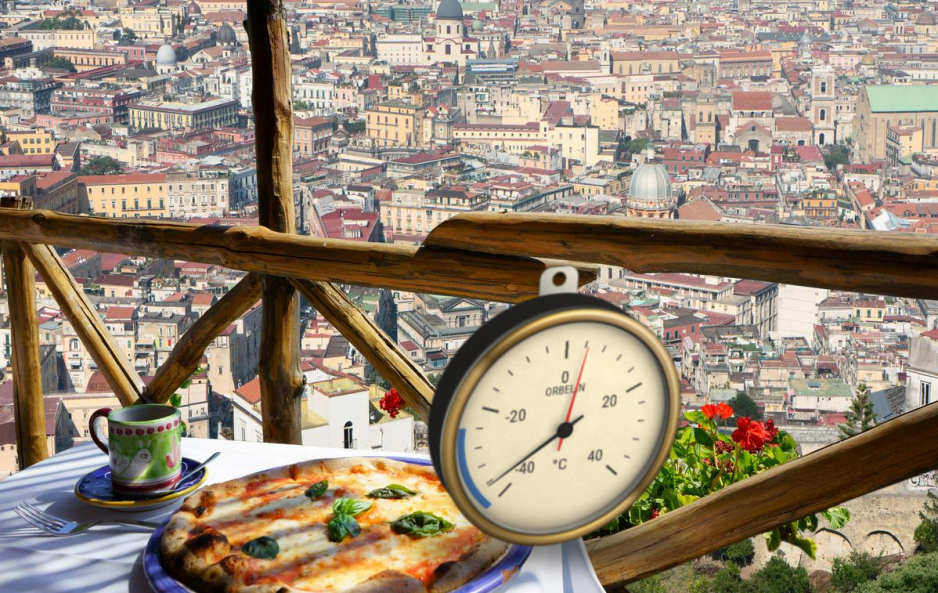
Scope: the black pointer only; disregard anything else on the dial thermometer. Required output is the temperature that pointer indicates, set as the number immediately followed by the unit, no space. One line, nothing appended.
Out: -36°C
